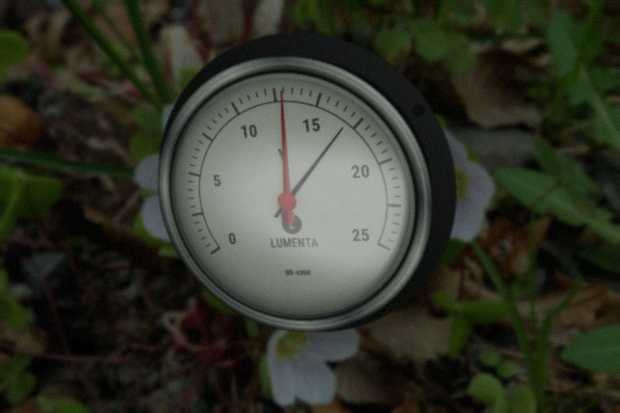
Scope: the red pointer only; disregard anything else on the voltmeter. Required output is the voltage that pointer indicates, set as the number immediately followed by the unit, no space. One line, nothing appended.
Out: 13V
